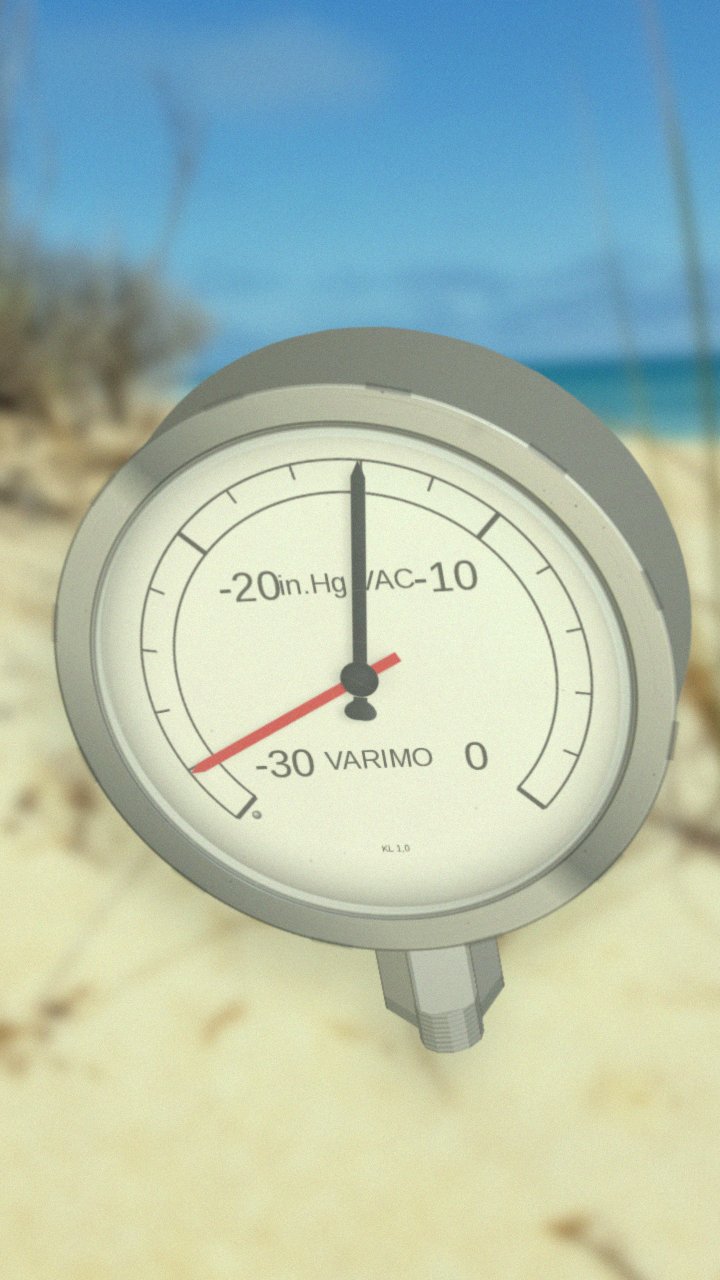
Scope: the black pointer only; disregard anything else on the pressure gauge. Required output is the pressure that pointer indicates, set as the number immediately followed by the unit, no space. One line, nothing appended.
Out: -14inHg
